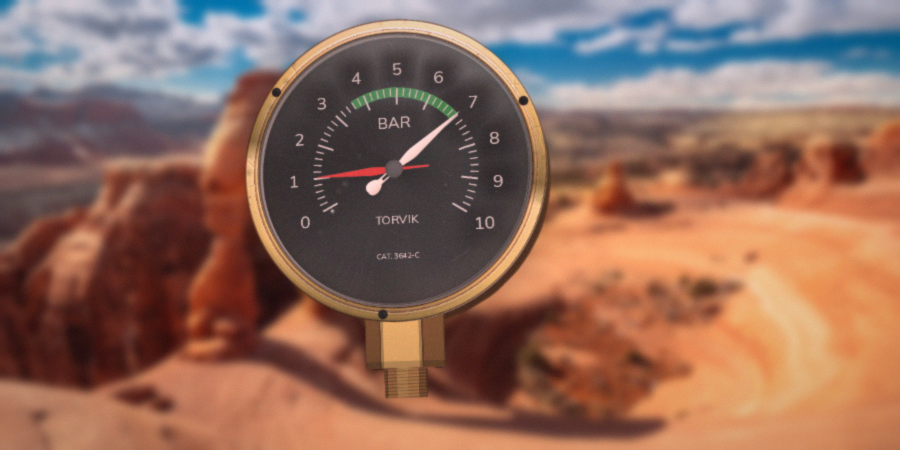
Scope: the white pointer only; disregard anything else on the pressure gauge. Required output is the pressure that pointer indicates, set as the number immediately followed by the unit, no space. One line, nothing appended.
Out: 7bar
